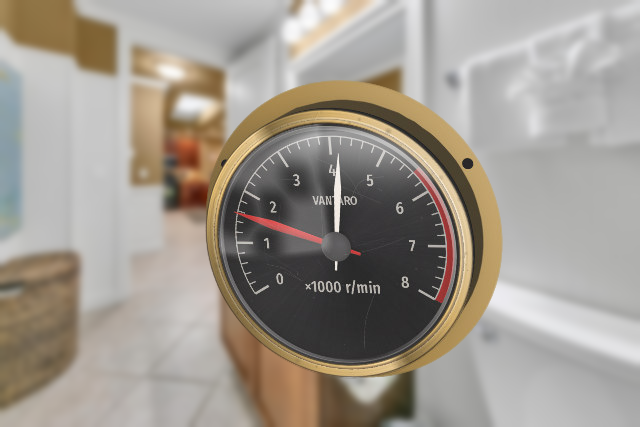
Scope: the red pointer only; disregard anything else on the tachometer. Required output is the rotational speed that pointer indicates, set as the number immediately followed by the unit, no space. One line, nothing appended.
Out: 1600rpm
